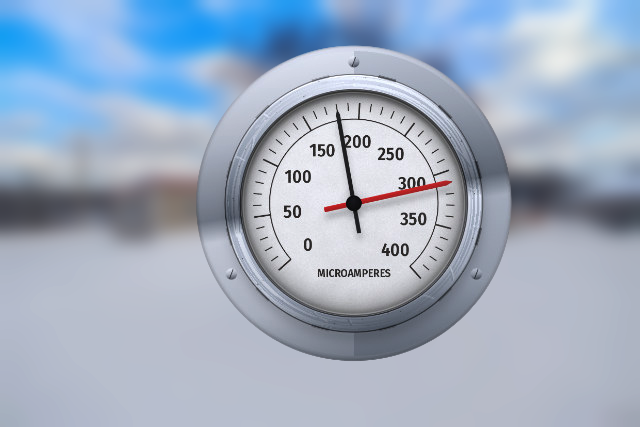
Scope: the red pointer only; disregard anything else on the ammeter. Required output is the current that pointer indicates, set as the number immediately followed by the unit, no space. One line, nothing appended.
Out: 310µA
